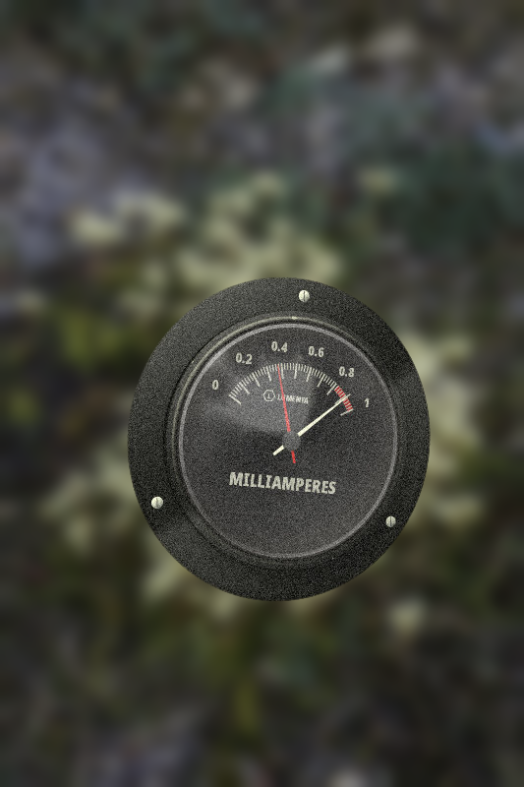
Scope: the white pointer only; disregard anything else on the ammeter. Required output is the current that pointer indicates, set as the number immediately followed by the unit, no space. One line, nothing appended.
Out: 0.9mA
